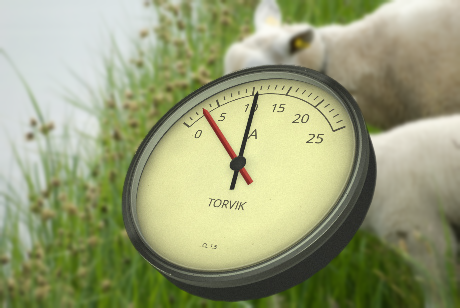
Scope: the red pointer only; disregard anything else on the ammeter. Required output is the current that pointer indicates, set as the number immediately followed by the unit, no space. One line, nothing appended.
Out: 3A
